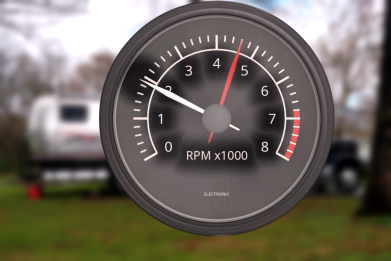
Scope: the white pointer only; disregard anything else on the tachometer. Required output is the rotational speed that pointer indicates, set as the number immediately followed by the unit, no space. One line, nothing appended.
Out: 1900rpm
